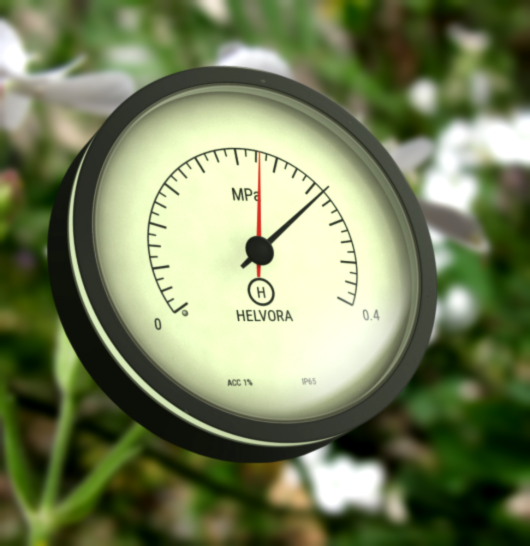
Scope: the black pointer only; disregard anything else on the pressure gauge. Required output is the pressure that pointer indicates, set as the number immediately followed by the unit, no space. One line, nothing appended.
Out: 0.29MPa
